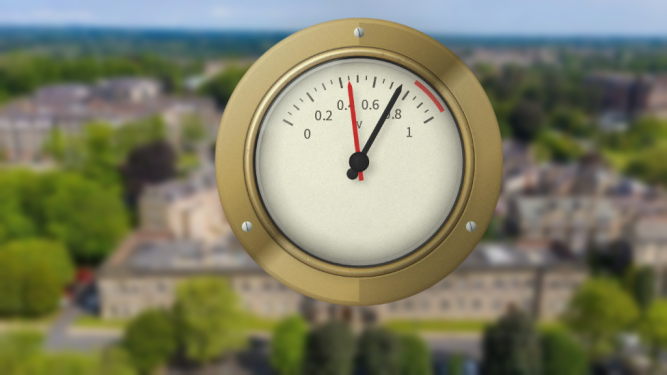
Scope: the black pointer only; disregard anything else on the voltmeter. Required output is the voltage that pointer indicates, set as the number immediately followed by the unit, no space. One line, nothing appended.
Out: 0.75V
